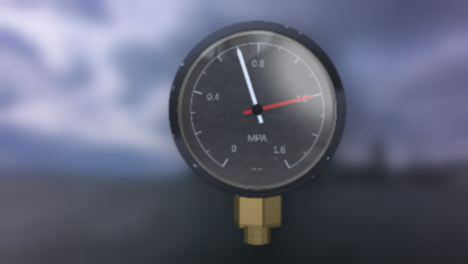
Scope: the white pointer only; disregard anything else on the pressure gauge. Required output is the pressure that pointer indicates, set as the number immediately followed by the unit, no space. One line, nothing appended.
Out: 0.7MPa
